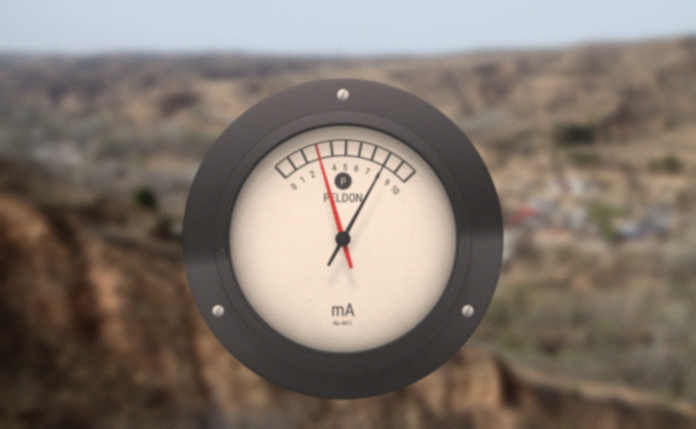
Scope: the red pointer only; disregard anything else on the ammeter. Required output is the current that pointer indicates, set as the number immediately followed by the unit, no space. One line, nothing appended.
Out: 3mA
